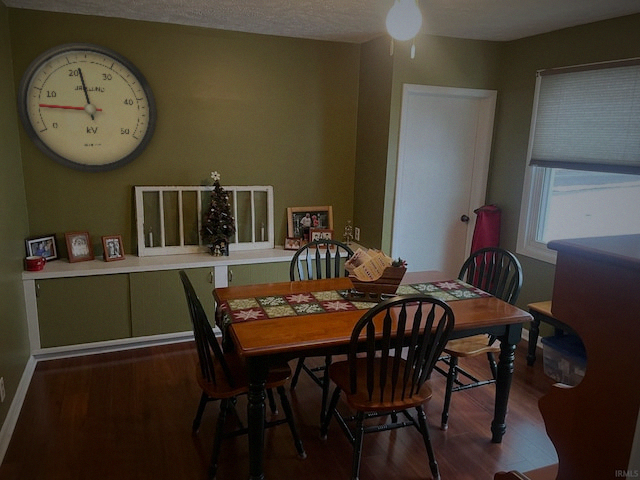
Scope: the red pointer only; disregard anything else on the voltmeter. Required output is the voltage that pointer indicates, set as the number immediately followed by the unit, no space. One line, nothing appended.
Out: 6kV
